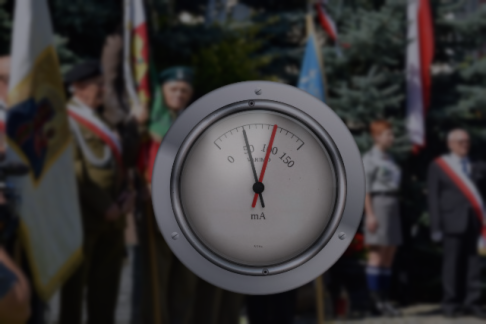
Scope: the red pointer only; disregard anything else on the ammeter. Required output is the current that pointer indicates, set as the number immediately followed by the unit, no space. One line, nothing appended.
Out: 100mA
